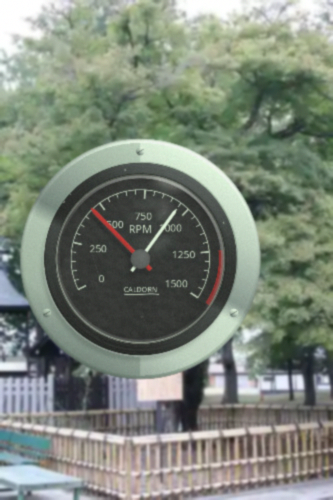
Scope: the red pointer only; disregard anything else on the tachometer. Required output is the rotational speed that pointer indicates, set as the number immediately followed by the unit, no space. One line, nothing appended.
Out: 450rpm
